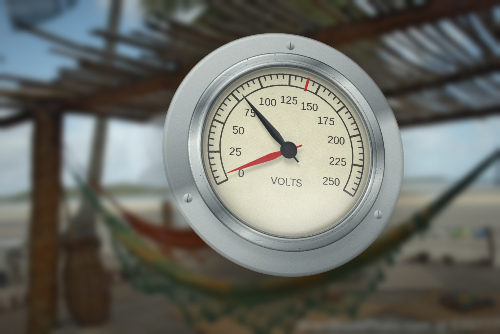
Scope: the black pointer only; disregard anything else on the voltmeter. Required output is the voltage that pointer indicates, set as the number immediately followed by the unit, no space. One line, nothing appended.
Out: 80V
